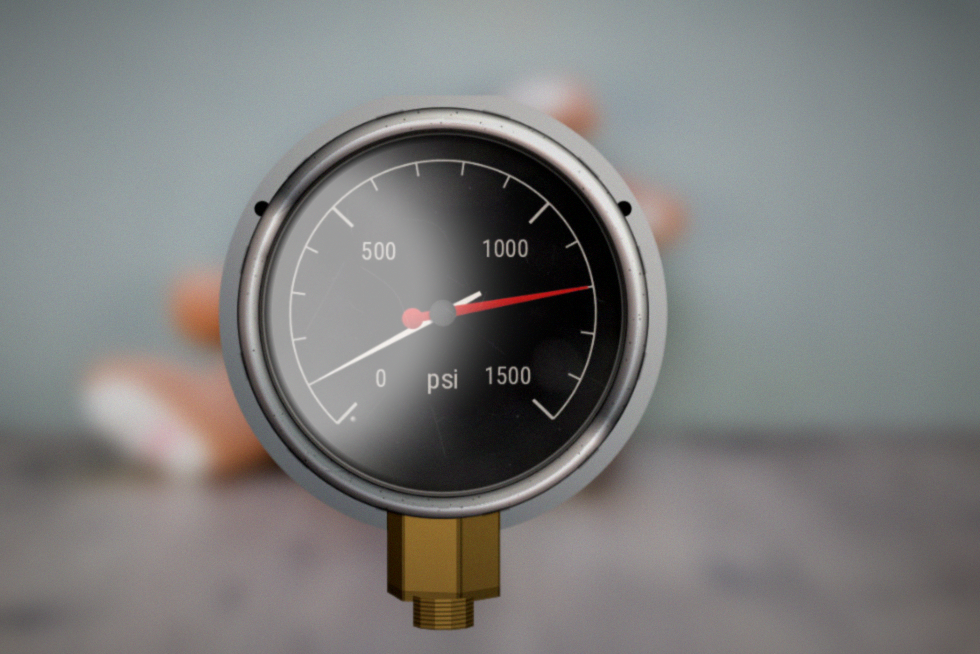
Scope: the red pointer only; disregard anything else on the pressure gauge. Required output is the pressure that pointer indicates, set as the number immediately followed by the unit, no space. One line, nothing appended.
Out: 1200psi
